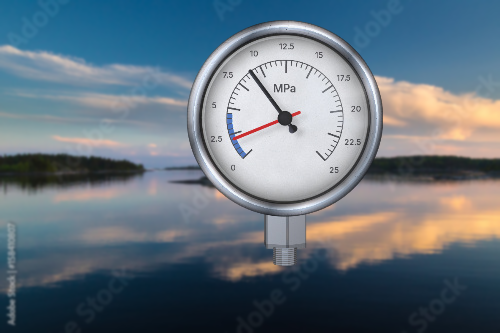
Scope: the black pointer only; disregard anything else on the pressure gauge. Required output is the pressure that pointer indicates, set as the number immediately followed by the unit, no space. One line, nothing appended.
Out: 9MPa
